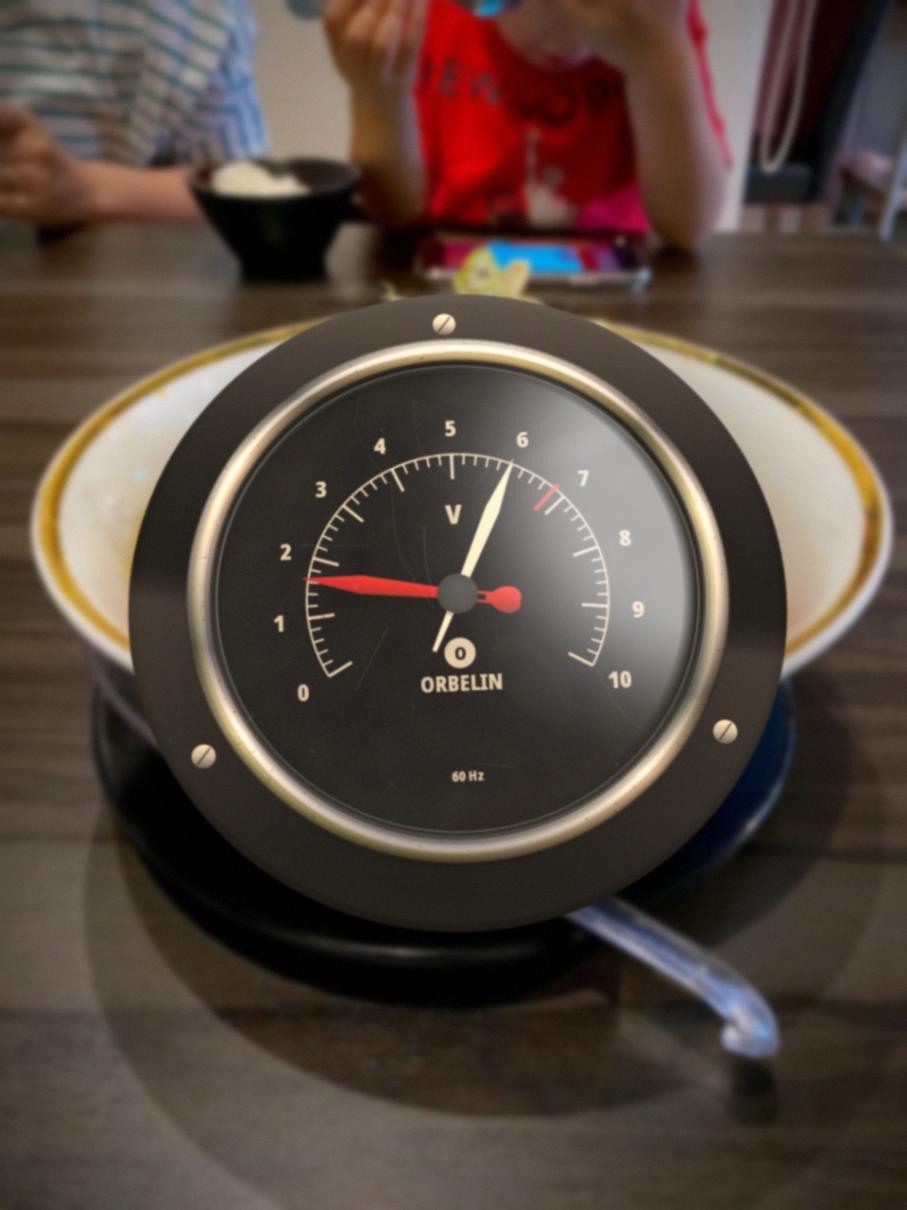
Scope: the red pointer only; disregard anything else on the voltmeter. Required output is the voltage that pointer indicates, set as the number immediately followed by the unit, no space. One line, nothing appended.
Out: 1.6V
